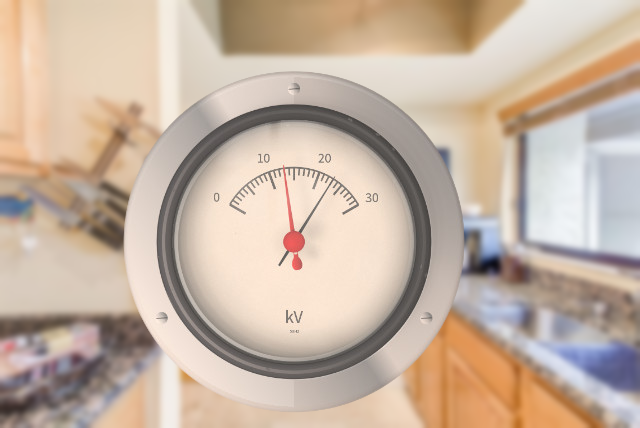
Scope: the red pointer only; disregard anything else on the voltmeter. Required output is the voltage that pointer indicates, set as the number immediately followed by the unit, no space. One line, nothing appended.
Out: 13kV
